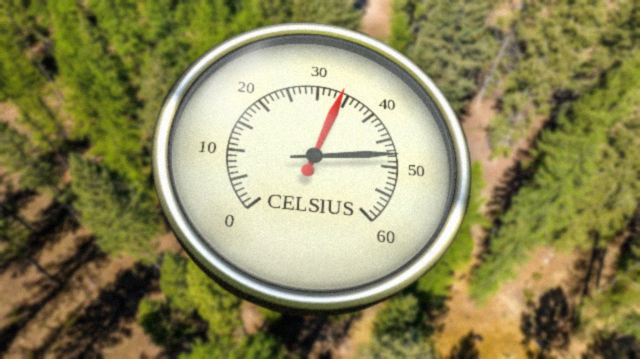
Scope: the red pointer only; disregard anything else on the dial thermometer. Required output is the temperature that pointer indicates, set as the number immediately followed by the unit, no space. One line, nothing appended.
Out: 34°C
